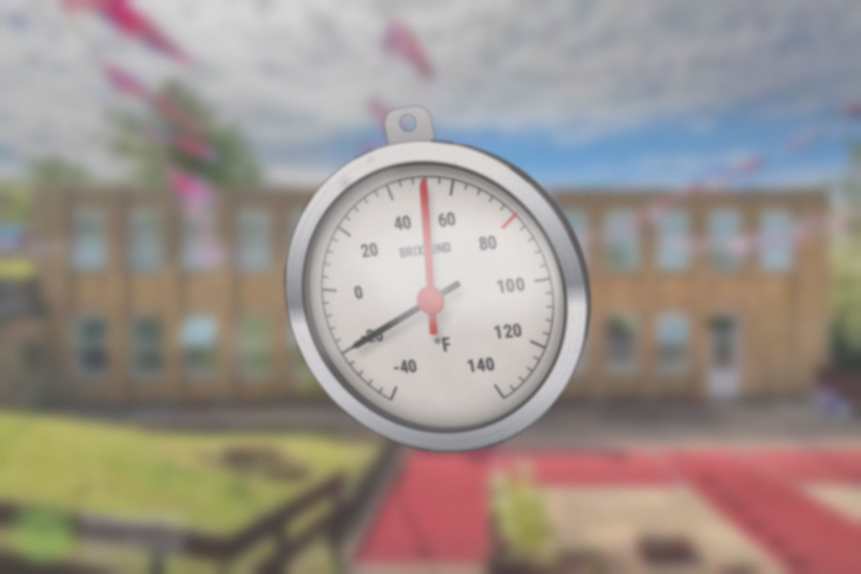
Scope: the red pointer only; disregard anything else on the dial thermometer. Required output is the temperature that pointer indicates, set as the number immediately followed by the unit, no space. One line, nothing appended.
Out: 52°F
